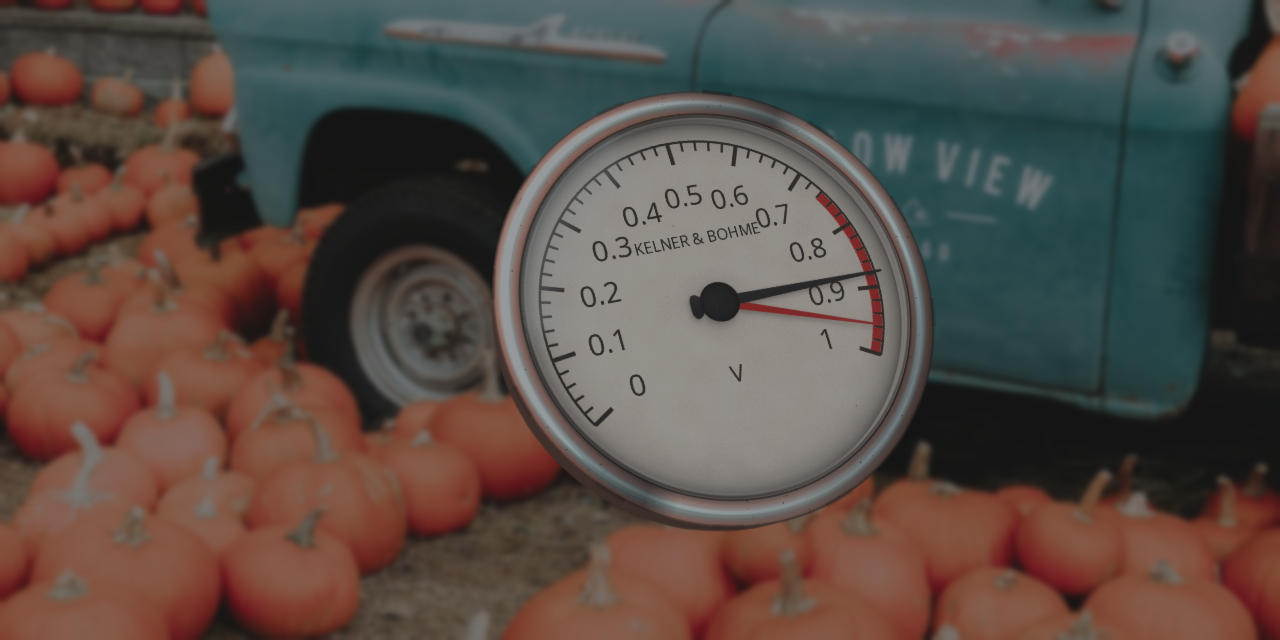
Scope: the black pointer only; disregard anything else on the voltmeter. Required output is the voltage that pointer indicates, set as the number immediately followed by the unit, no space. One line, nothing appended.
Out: 0.88V
